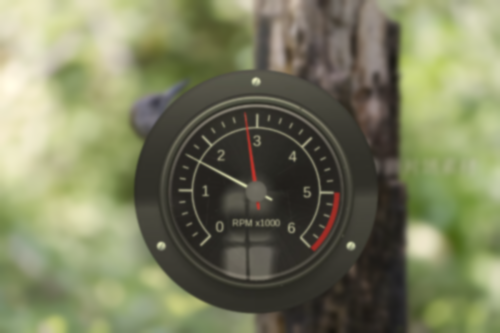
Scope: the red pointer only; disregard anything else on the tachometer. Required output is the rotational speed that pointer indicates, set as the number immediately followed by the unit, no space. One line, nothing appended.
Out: 2800rpm
